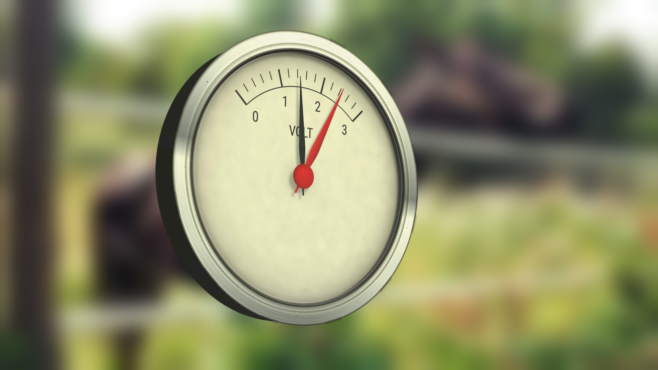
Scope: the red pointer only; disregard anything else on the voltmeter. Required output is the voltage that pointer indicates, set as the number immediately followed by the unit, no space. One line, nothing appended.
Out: 2.4V
